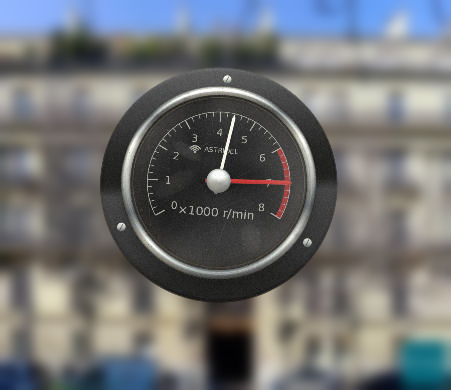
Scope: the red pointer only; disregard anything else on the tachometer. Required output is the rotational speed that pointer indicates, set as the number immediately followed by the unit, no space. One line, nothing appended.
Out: 7000rpm
